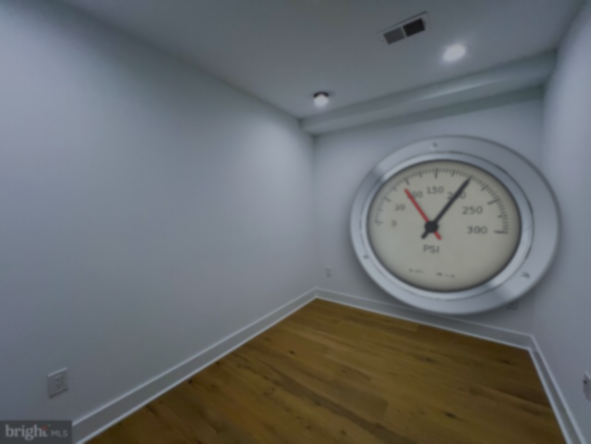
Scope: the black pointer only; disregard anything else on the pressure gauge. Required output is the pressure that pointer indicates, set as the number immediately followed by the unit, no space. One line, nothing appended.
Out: 200psi
